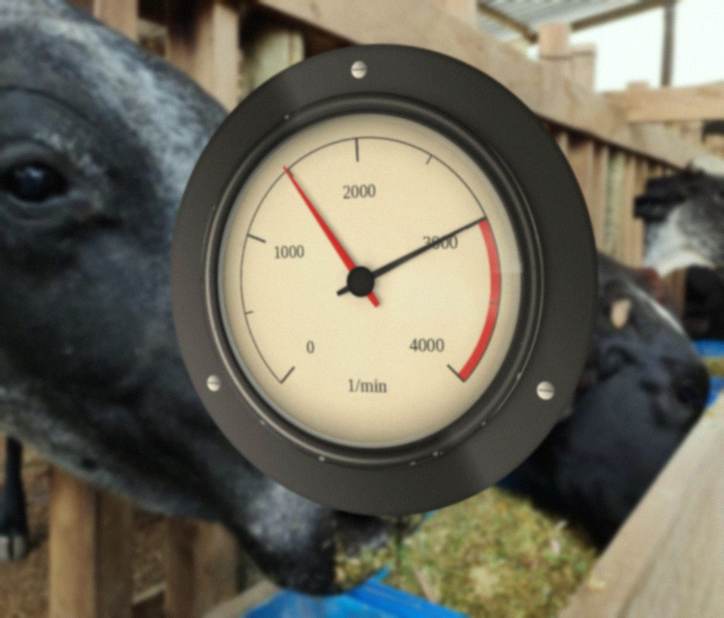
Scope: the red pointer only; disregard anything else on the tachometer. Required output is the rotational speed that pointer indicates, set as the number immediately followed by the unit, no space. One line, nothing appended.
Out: 1500rpm
